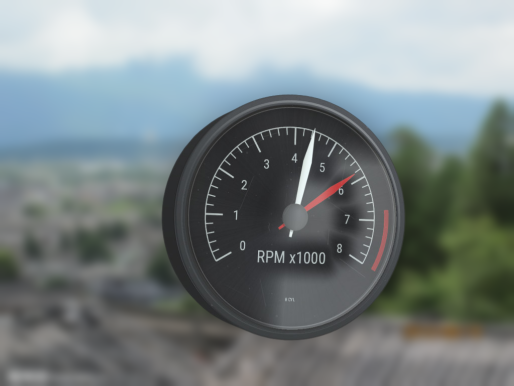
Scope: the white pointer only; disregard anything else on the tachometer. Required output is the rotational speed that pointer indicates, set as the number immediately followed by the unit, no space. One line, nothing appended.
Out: 4400rpm
